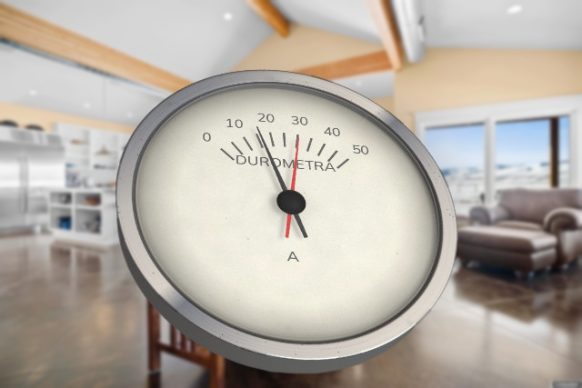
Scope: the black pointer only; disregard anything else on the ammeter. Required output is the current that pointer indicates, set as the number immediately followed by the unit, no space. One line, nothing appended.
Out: 15A
